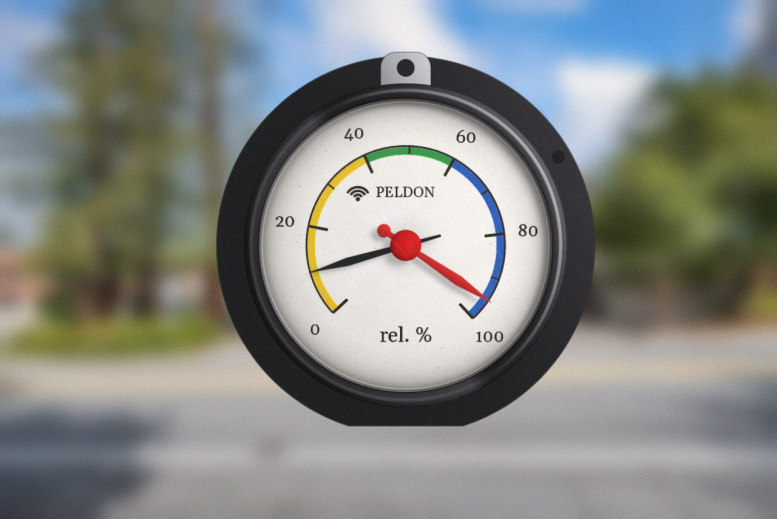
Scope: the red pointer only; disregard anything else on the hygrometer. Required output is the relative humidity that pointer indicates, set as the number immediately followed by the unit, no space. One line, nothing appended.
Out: 95%
